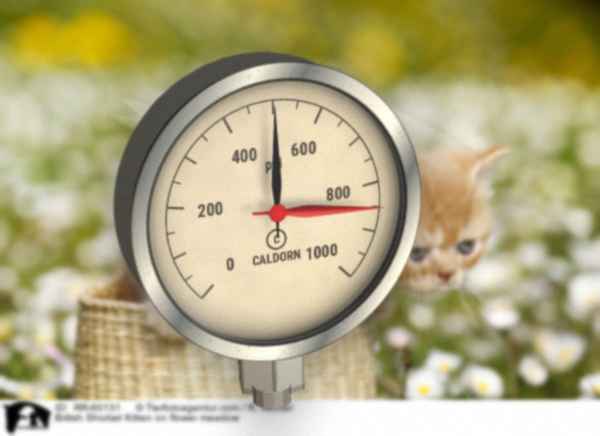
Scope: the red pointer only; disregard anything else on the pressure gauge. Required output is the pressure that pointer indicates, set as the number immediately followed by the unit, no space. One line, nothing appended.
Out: 850psi
